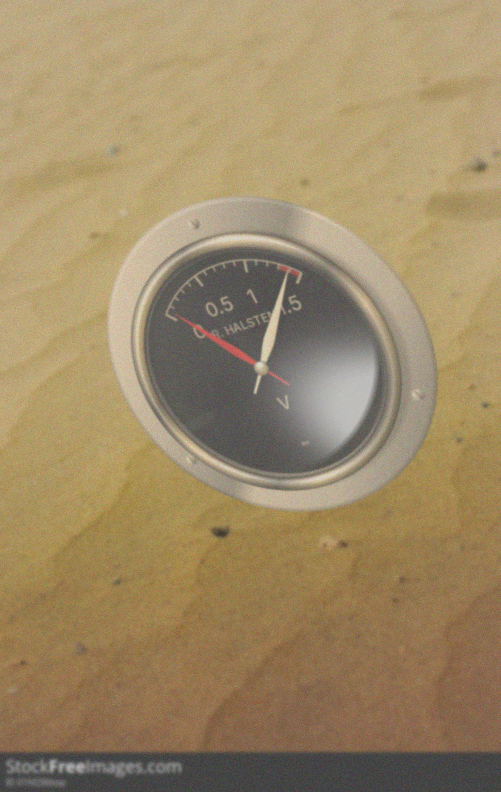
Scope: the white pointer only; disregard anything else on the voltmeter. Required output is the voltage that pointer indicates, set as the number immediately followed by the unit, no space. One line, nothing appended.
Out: 1.4V
